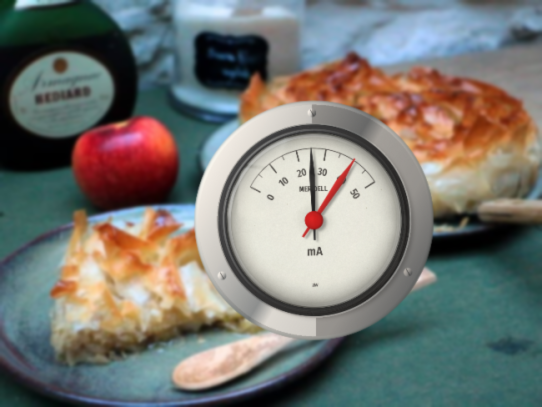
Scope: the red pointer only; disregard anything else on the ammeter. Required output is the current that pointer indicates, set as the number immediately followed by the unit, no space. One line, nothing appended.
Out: 40mA
